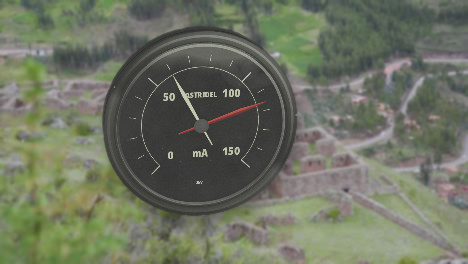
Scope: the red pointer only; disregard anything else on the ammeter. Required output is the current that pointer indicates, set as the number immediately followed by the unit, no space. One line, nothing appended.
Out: 115mA
